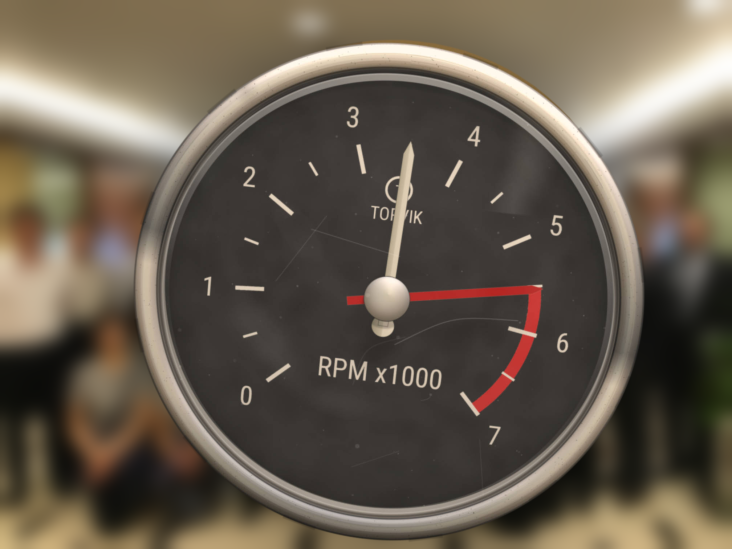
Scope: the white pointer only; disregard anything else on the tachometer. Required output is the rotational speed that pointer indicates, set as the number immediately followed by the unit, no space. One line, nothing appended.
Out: 3500rpm
